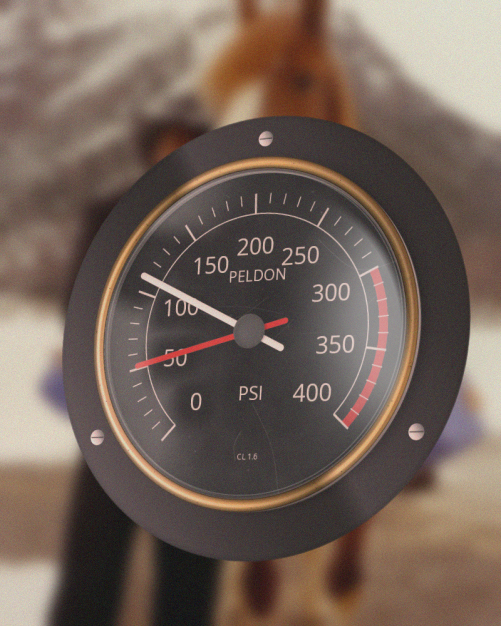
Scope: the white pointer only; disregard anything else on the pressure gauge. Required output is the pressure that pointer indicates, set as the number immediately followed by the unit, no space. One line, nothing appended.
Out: 110psi
